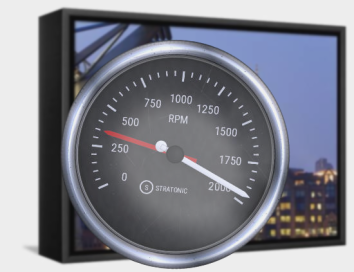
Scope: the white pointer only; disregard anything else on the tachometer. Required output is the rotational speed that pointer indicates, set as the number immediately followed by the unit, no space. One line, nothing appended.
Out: 1950rpm
